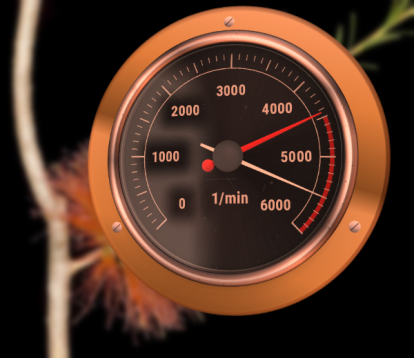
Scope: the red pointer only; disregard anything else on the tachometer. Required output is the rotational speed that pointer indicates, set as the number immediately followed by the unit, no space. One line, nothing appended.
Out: 4450rpm
